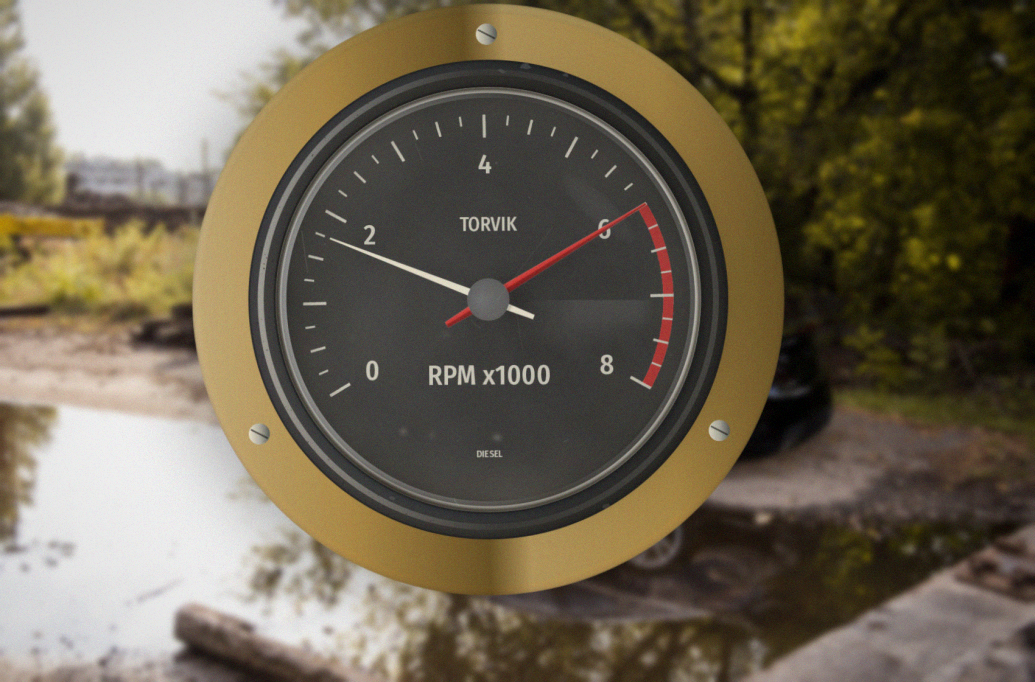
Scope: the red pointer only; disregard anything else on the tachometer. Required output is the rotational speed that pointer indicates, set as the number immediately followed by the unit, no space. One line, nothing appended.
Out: 6000rpm
